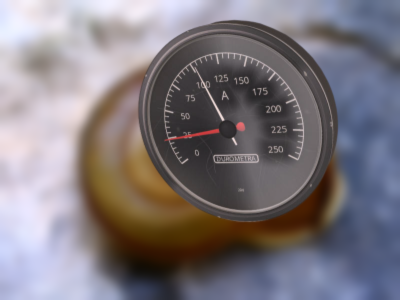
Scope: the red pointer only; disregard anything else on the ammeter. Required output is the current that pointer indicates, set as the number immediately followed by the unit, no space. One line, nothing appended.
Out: 25A
